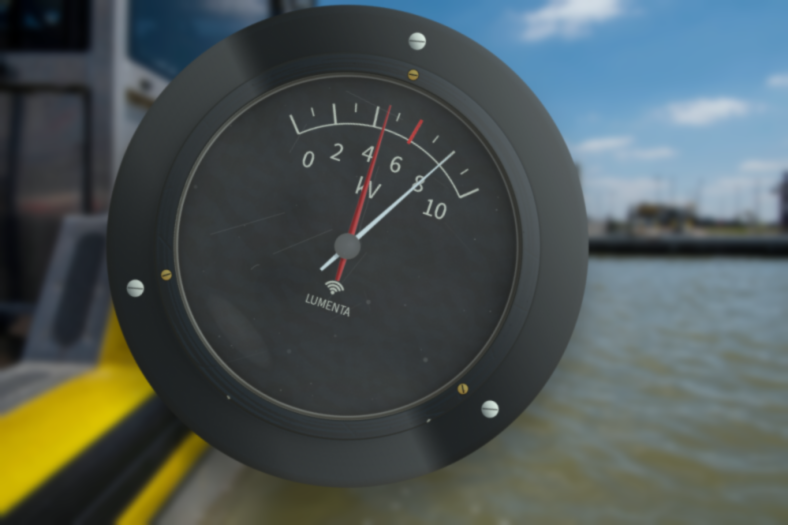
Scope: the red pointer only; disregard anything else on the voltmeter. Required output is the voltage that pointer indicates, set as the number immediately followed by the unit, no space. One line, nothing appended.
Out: 4.5kV
